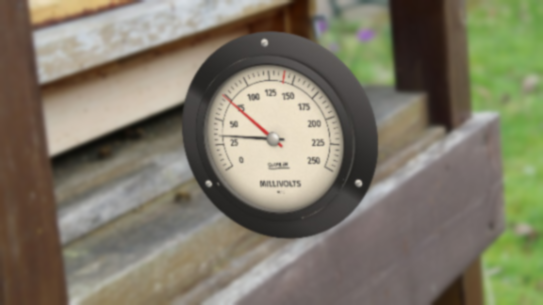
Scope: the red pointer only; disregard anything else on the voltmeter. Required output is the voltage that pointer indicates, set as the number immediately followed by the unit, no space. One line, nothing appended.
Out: 75mV
